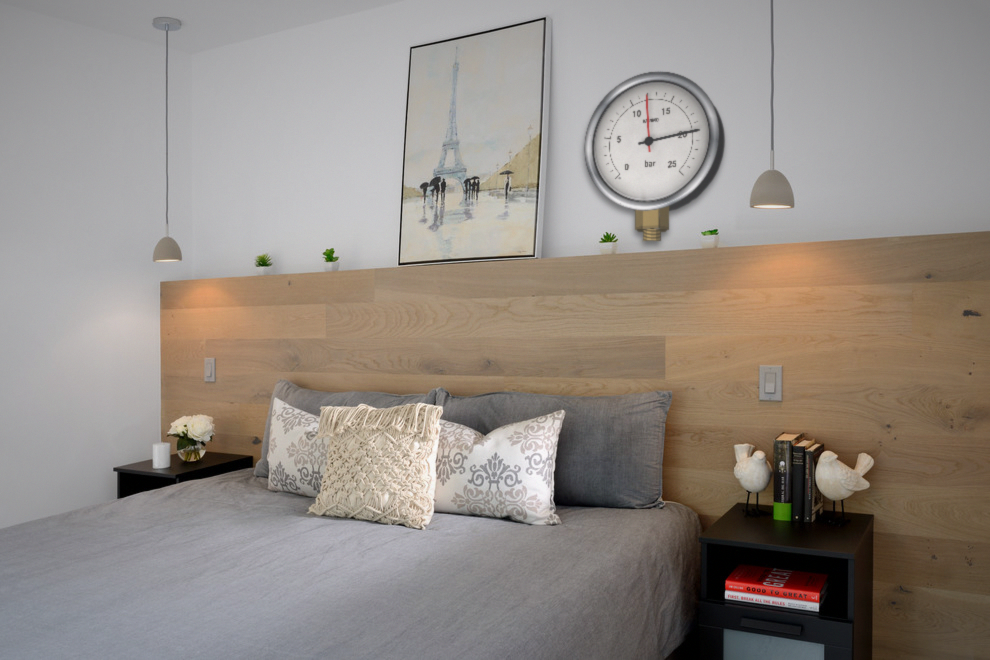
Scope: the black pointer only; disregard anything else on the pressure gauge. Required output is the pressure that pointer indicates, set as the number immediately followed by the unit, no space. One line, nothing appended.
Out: 20bar
